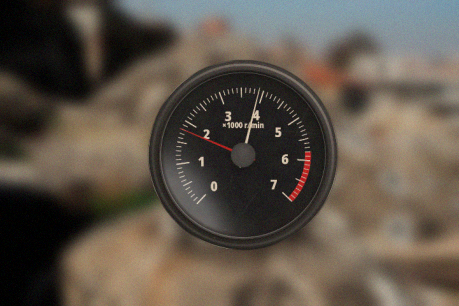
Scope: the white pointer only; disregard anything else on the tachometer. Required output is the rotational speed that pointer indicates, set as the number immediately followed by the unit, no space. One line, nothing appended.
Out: 3900rpm
